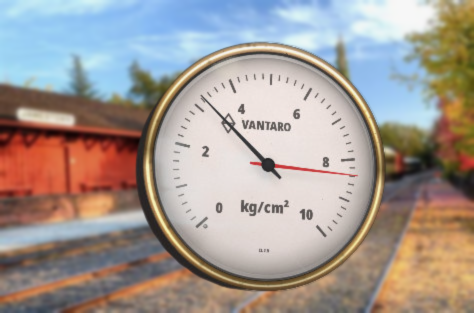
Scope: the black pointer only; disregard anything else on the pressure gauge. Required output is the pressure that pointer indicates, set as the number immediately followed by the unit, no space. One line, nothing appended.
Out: 3.2kg/cm²
